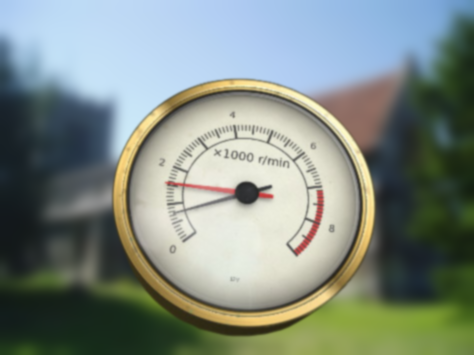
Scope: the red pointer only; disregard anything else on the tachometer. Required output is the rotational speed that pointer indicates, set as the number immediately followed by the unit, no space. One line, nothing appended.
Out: 1500rpm
